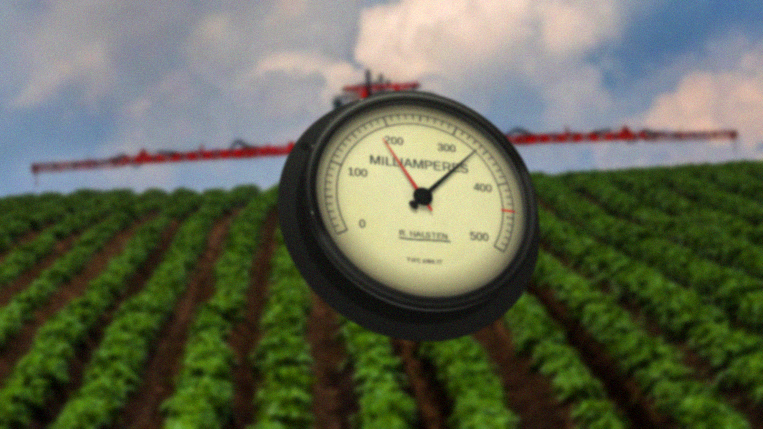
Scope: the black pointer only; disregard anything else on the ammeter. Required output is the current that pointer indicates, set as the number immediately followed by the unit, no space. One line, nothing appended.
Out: 340mA
